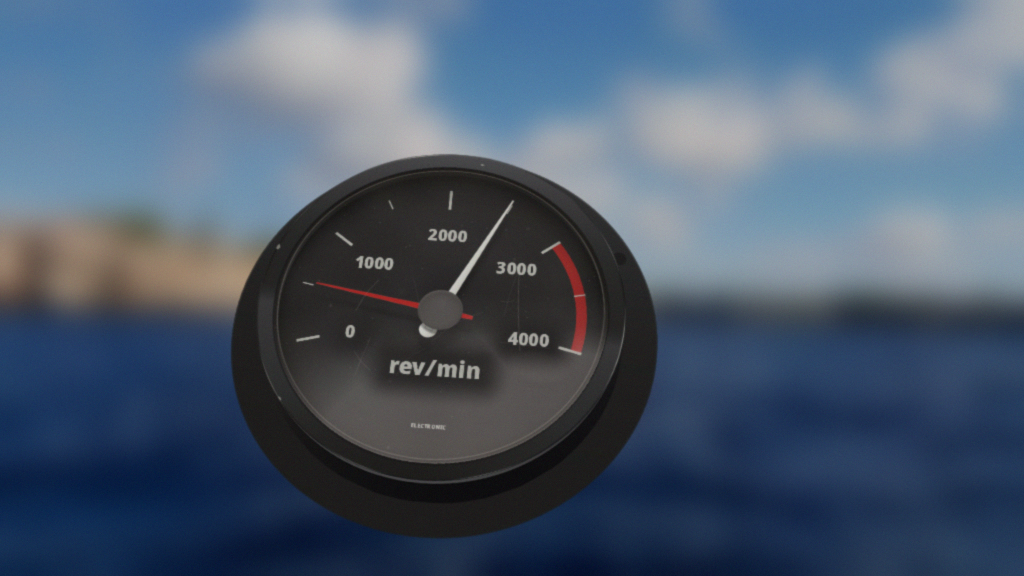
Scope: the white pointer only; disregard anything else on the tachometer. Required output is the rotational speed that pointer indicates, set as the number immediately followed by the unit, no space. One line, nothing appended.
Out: 2500rpm
